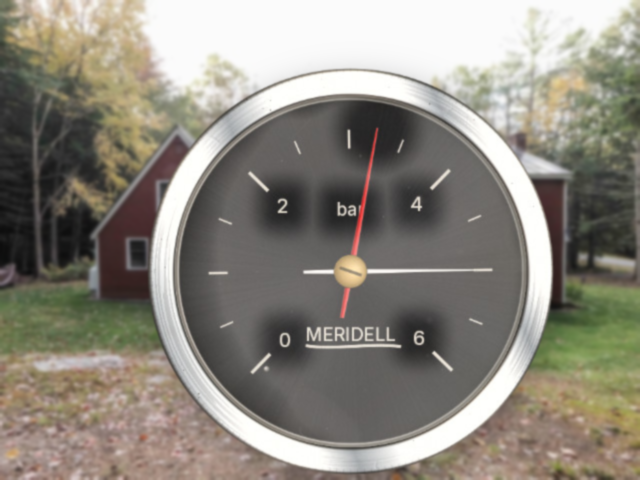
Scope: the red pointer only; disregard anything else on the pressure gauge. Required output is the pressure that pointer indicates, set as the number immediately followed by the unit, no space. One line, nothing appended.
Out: 3.25bar
